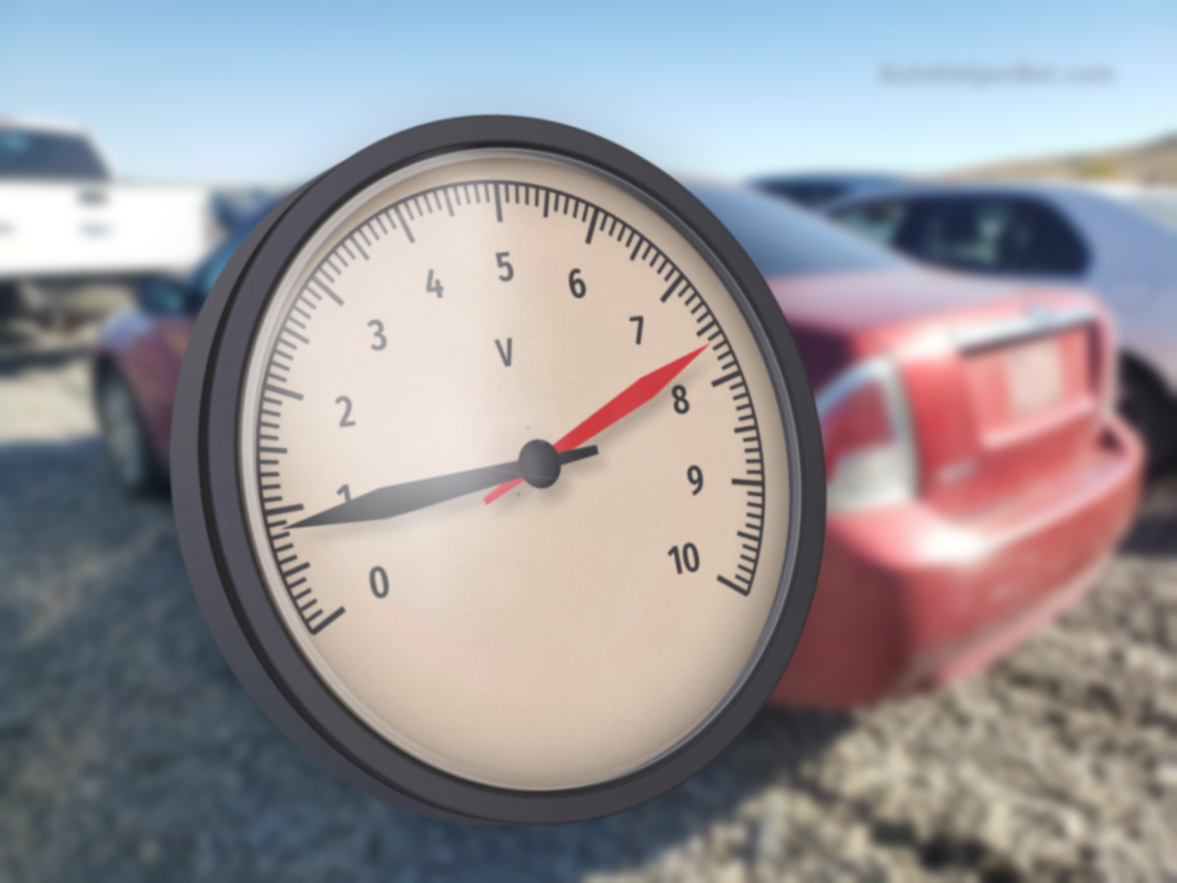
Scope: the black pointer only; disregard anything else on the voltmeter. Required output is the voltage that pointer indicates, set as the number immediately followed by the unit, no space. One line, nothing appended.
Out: 0.85V
